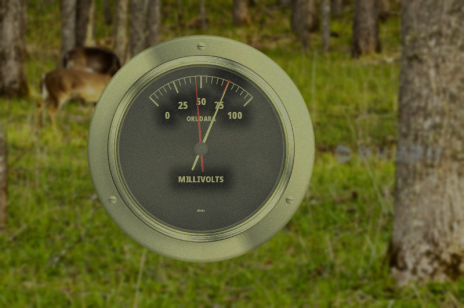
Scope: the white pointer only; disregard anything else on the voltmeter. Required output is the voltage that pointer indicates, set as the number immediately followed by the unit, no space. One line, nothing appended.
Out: 75mV
